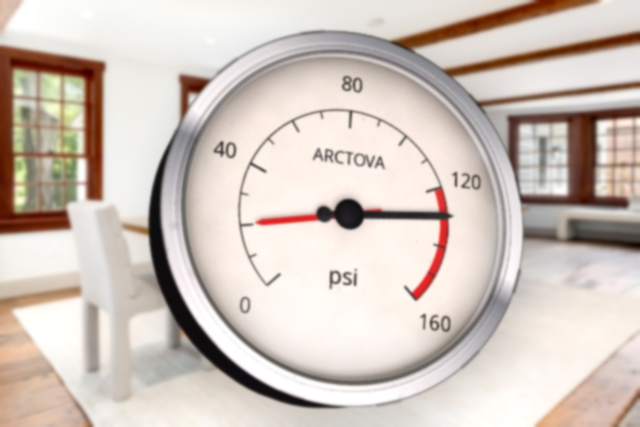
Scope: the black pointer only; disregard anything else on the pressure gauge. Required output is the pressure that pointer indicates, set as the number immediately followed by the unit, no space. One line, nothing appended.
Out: 130psi
